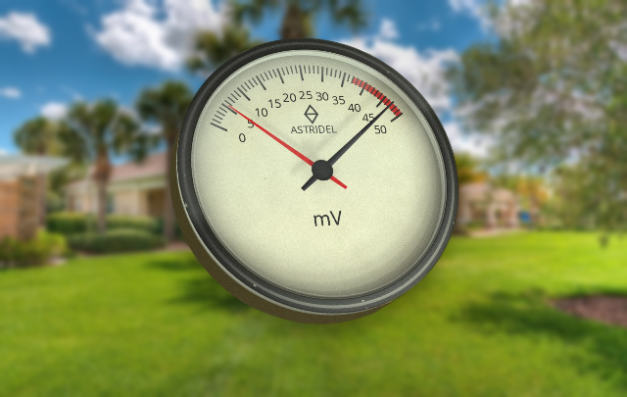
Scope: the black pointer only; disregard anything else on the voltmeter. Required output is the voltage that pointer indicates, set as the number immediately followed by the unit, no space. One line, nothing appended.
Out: 47mV
